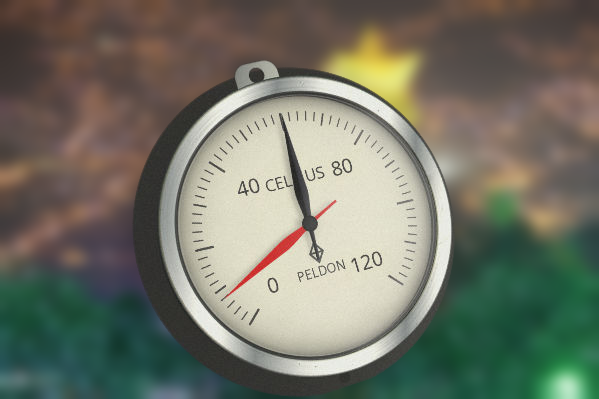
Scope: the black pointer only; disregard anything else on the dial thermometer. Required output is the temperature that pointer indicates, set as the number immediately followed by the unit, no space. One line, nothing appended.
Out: 60°C
